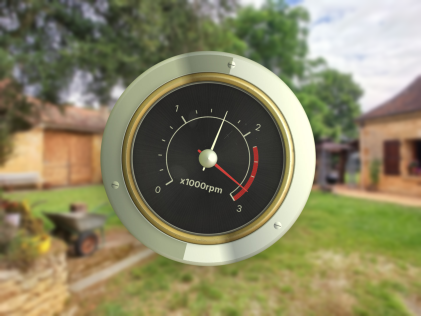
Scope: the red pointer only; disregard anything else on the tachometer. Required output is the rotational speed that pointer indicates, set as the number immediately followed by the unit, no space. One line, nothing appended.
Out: 2800rpm
